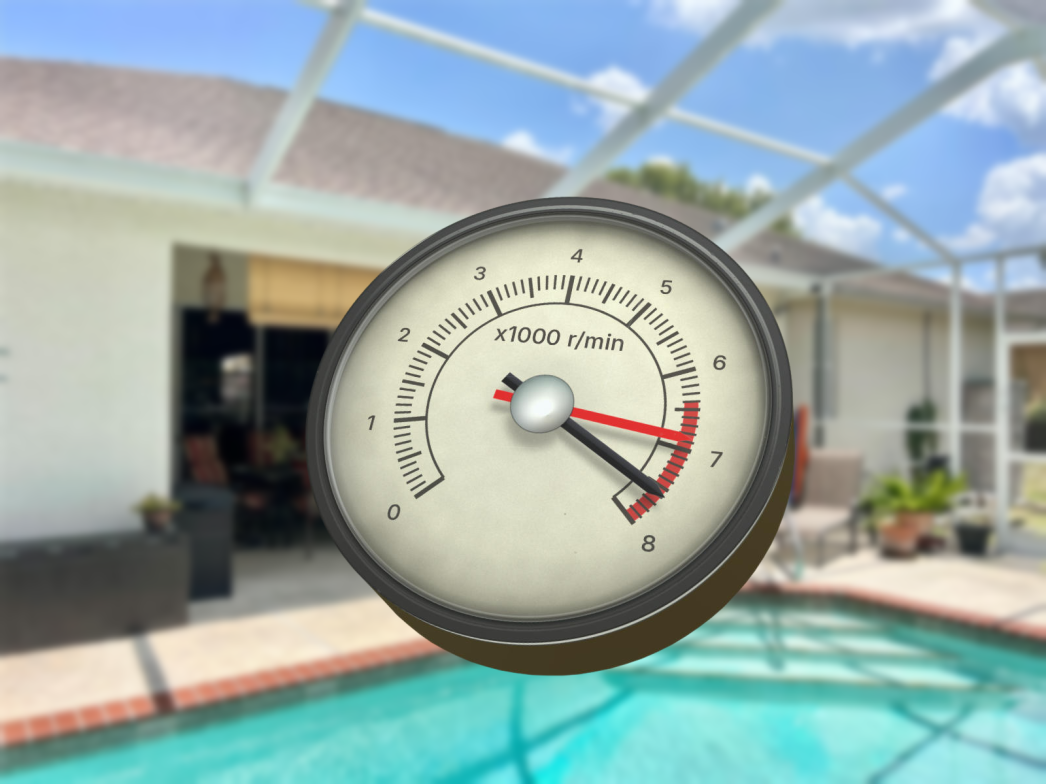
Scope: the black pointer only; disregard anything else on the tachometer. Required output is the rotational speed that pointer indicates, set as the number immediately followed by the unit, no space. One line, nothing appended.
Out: 7600rpm
